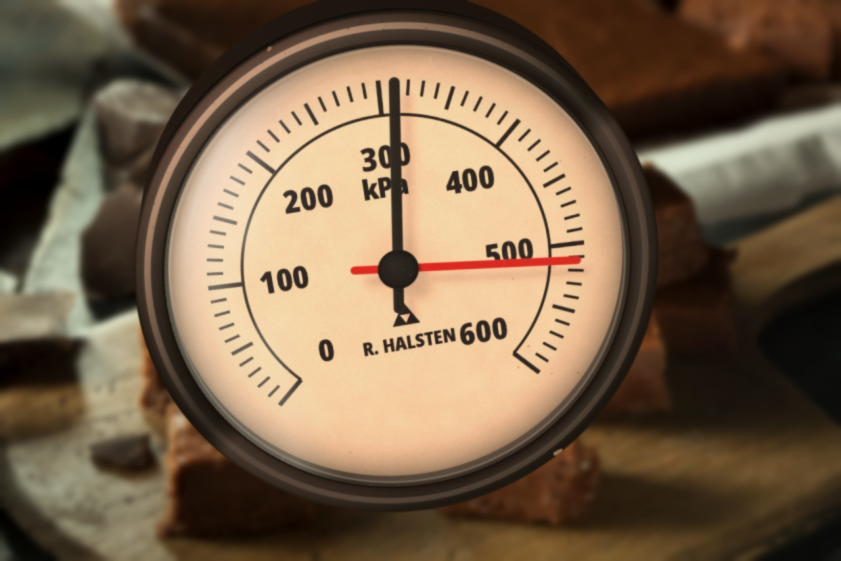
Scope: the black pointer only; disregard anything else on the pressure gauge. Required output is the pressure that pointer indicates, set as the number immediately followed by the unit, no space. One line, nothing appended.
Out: 310kPa
